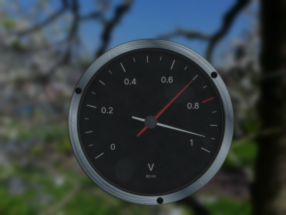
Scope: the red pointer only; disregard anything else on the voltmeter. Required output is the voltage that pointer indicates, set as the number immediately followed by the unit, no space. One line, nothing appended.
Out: 0.7V
